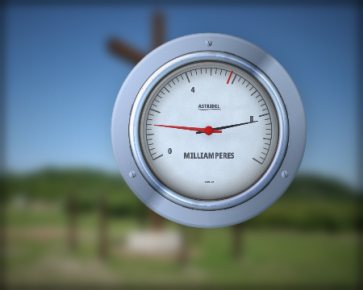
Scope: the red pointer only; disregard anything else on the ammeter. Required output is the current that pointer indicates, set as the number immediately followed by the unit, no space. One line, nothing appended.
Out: 1.4mA
